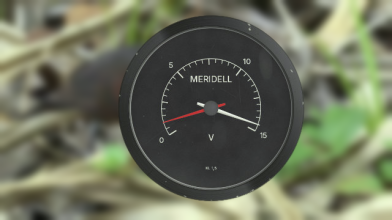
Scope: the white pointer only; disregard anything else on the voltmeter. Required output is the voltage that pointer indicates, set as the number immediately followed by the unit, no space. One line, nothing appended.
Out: 14.5V
